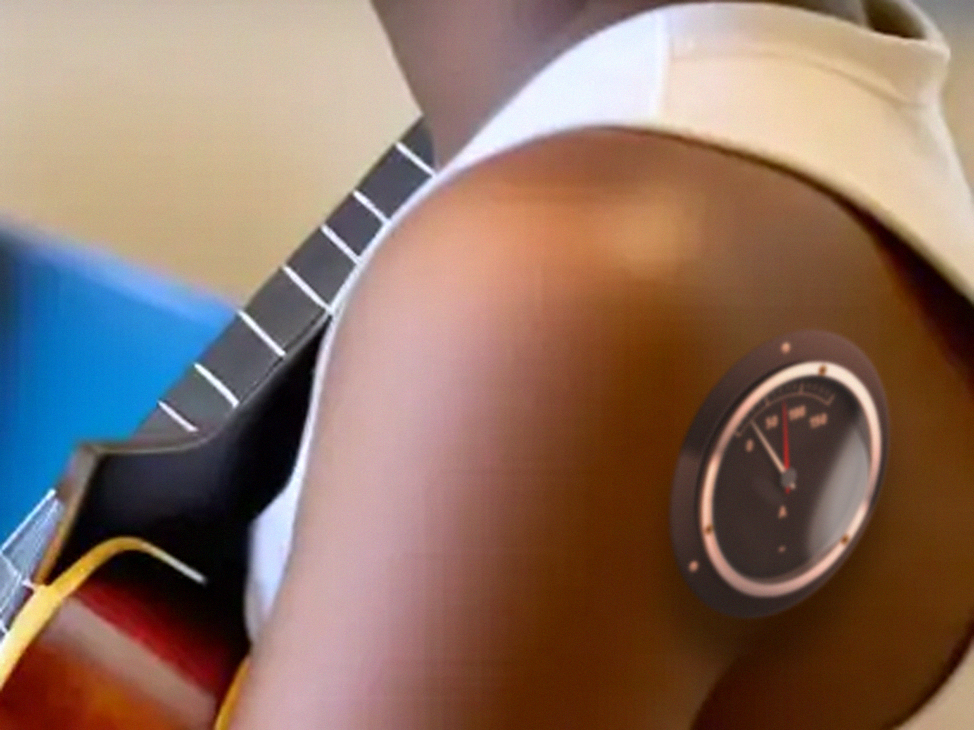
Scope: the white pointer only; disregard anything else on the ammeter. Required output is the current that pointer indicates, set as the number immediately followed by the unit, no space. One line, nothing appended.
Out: 20A
